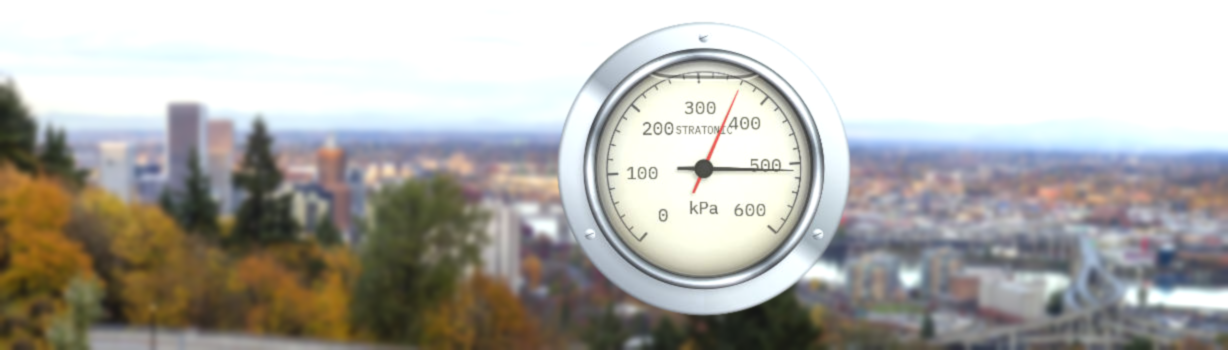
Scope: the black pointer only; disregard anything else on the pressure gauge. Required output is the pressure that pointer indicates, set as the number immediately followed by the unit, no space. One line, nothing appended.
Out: 510kPa
